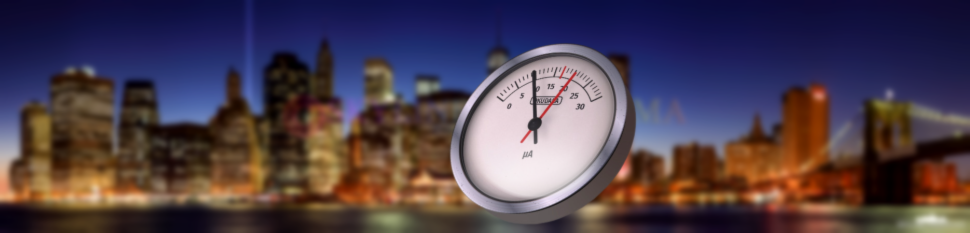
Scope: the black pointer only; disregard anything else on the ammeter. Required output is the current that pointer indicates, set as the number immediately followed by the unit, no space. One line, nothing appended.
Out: 10µA
